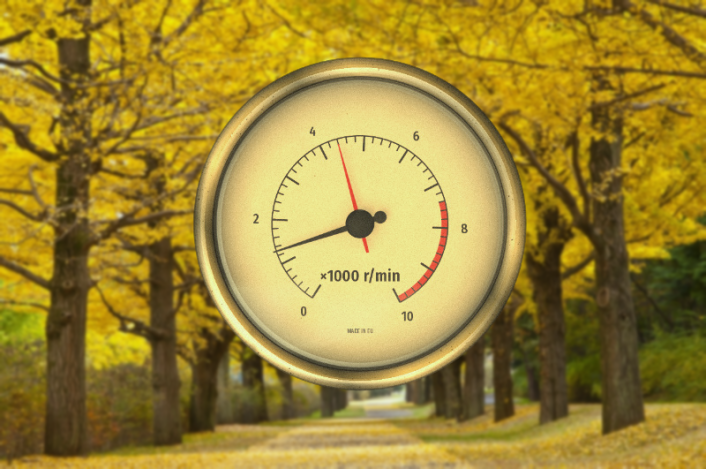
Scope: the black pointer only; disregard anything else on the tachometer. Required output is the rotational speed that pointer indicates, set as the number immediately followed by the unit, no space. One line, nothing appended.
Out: 1300rpm
